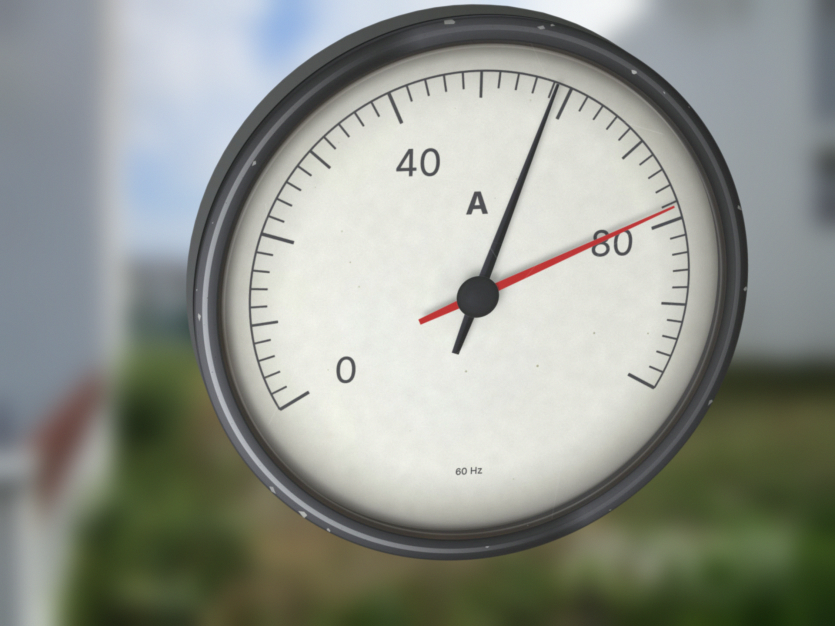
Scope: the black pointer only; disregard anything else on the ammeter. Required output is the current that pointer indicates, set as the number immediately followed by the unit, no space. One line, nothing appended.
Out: 58A
